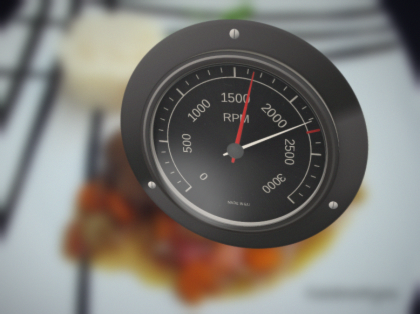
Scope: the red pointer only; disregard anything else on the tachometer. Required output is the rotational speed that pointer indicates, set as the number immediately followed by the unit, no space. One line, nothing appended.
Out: 1650rpm
